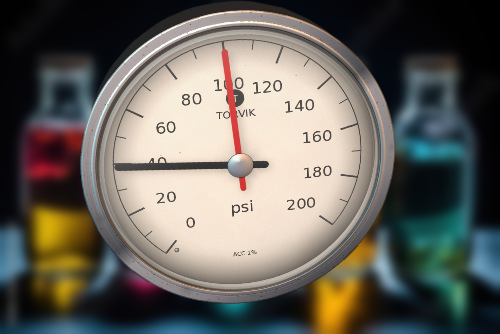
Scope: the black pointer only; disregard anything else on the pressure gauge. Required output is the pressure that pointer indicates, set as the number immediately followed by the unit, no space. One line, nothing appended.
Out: 40psi
